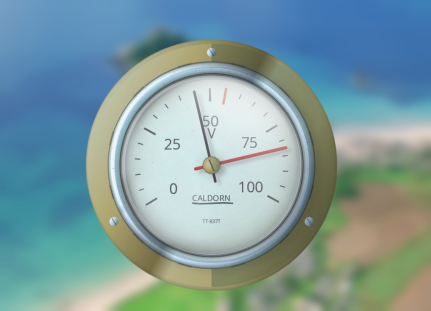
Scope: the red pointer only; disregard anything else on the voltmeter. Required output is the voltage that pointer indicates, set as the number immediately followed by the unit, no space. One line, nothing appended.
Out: 82.5V
